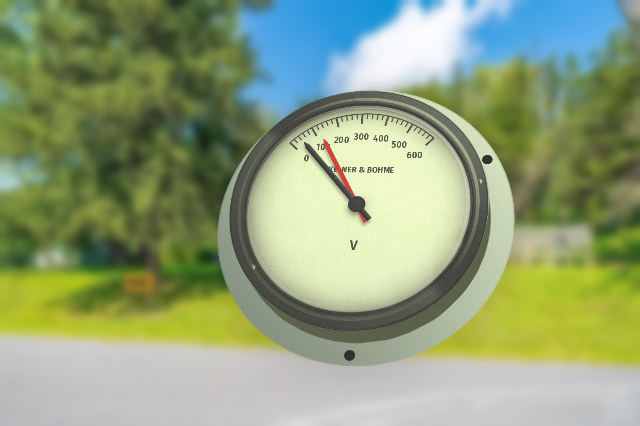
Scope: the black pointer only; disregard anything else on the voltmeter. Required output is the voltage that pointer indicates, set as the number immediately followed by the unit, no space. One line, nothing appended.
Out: 40V
